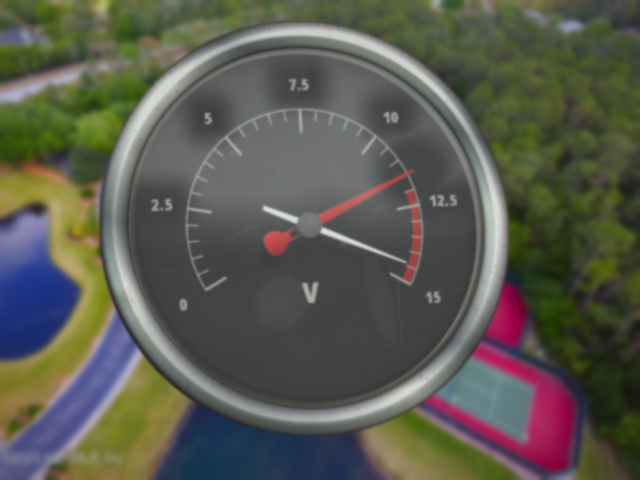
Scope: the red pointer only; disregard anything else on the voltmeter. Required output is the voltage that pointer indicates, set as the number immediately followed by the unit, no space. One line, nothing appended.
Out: 11.5V
